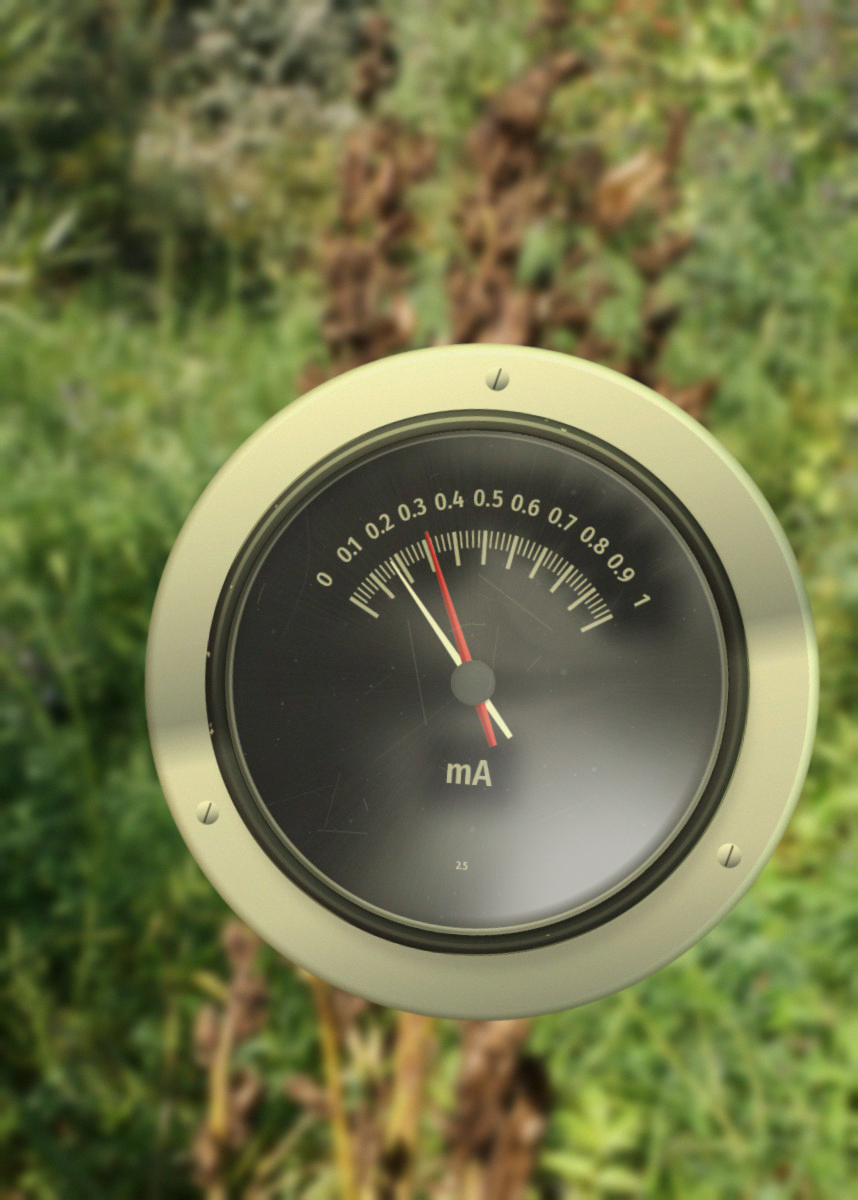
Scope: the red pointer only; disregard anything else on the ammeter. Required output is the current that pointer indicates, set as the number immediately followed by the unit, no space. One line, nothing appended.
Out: 0.32mA
